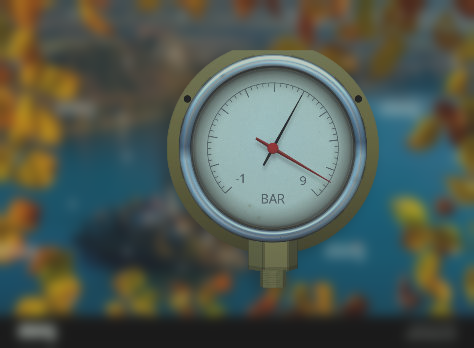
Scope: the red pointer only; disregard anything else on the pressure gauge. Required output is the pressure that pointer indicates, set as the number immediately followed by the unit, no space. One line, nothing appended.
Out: 8.4bar
